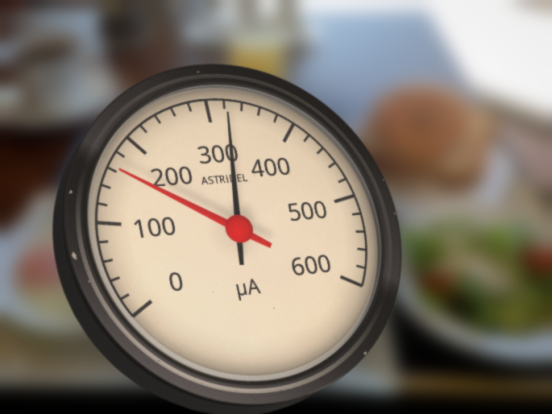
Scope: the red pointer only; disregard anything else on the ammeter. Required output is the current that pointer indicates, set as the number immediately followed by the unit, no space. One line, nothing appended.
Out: 160µA
